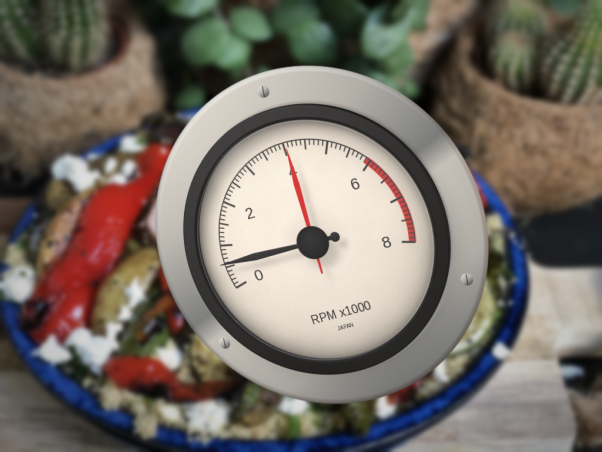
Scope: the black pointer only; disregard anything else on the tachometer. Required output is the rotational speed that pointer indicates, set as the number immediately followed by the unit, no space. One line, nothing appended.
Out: 600rpm
